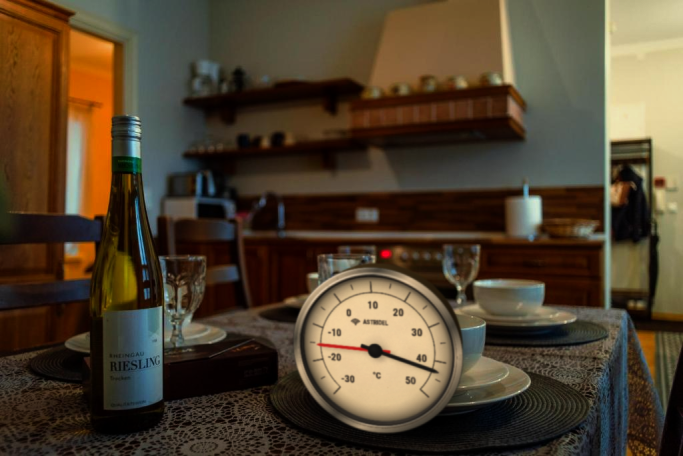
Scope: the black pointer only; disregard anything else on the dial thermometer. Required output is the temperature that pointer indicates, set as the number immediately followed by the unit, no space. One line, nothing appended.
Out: 42.5°C
